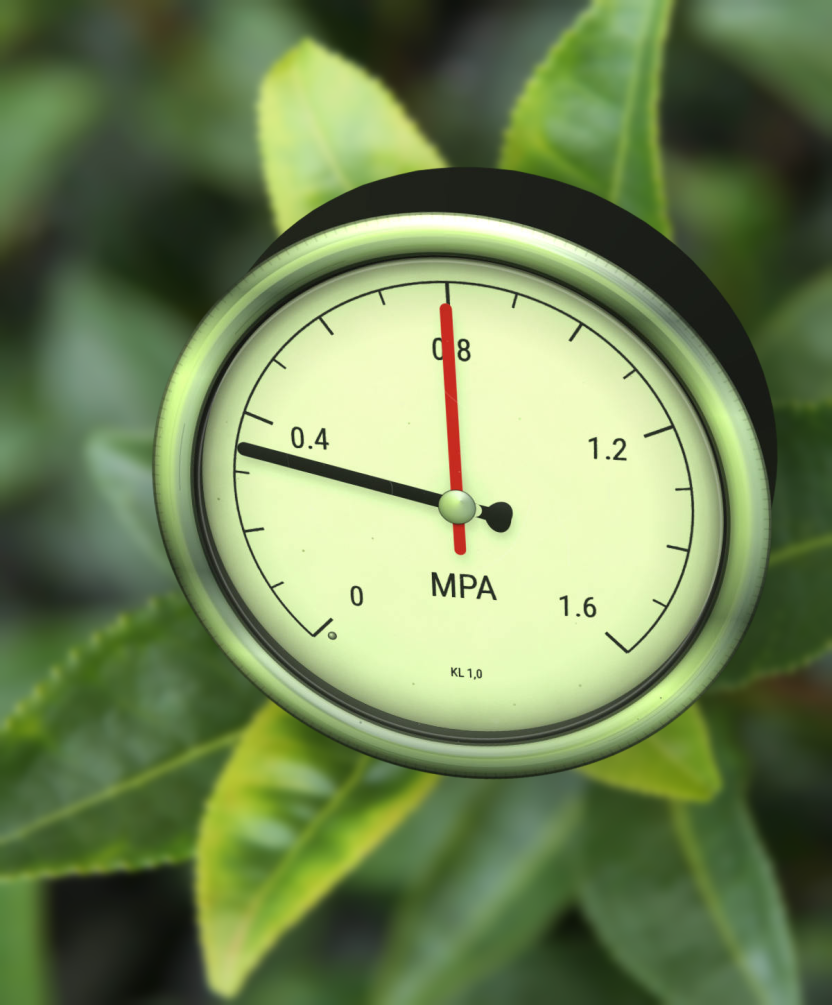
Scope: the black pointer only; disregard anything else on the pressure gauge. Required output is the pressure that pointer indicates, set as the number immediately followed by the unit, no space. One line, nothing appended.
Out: 0.35MPa
